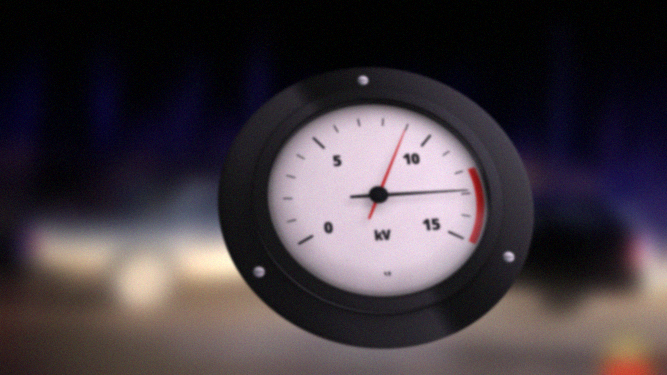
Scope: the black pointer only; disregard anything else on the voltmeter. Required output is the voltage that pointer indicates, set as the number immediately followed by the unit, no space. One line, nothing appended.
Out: 13kV
